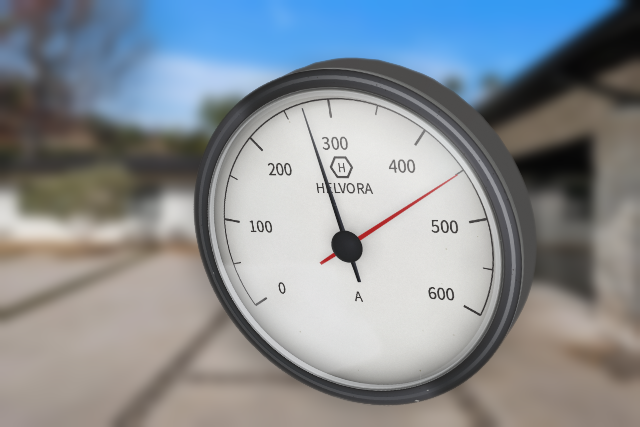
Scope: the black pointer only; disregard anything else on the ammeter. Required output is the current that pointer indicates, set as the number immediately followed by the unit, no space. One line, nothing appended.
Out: 275A
